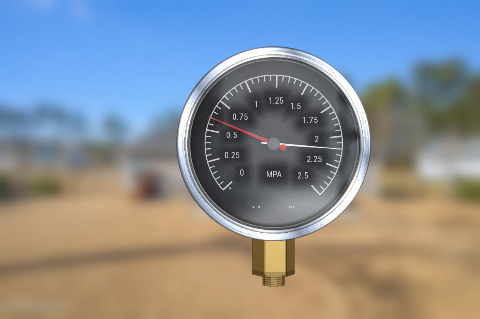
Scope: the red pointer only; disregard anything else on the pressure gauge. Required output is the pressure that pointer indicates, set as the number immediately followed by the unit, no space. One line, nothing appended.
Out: 0.6MPa
